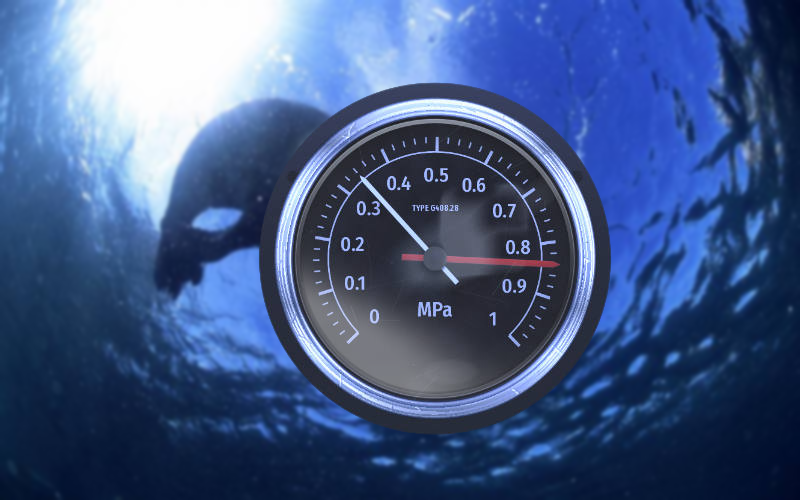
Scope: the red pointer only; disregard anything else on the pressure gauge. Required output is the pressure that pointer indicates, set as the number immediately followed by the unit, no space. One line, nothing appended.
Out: 0.84MPa
